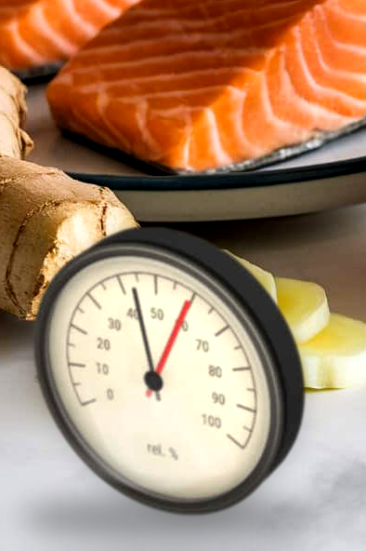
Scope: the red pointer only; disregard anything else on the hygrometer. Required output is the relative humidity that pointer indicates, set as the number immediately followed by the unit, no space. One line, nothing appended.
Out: 60%
